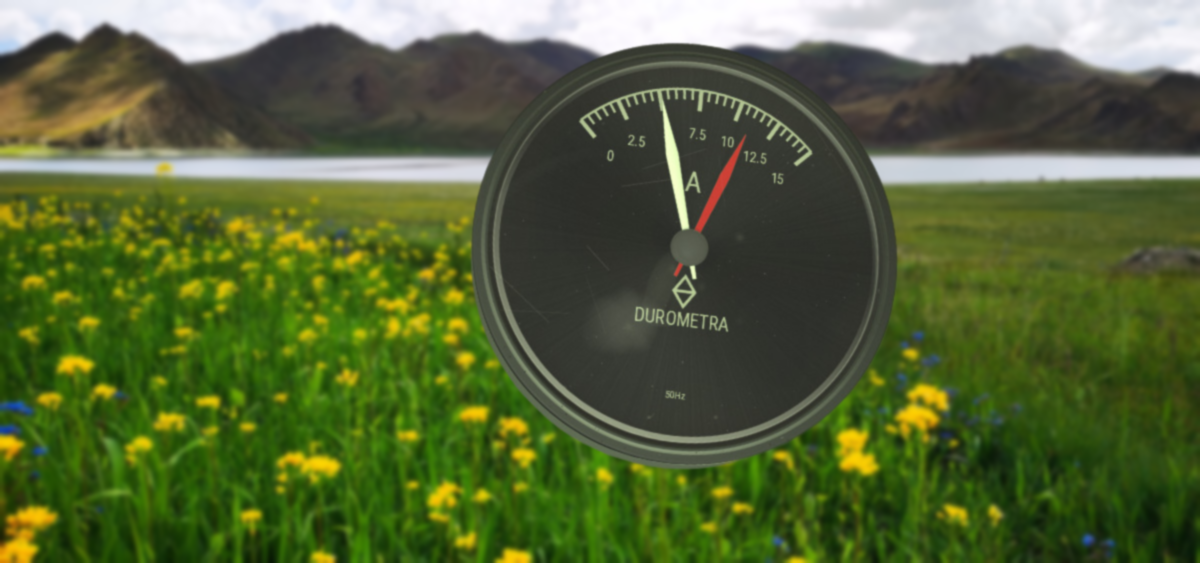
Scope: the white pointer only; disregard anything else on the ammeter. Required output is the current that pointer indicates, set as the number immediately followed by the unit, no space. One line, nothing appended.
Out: 5A
